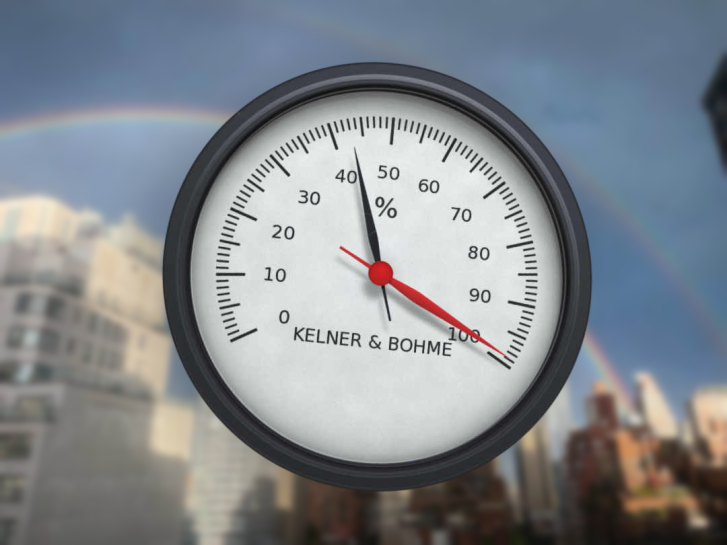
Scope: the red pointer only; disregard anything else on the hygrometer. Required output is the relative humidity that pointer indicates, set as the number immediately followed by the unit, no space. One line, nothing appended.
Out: 99%
